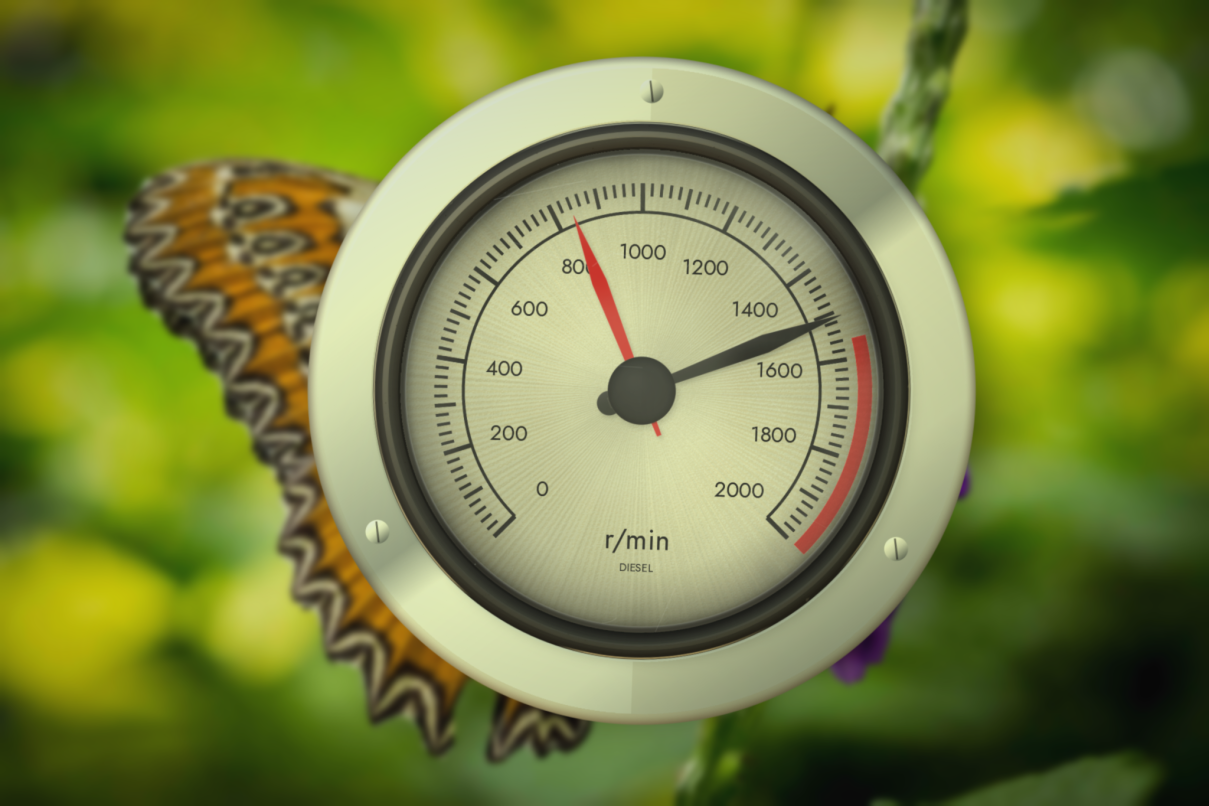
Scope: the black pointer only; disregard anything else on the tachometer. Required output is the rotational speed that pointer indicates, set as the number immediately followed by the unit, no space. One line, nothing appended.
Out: 1510rpm
